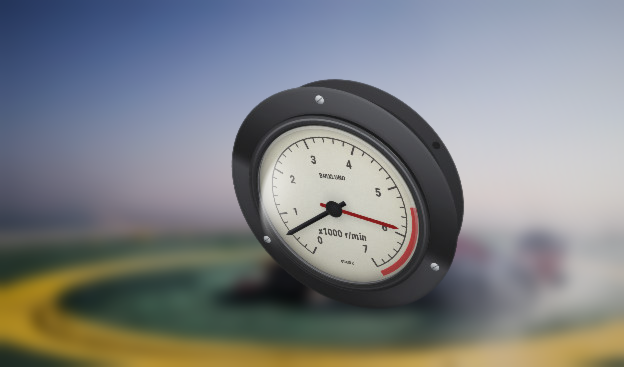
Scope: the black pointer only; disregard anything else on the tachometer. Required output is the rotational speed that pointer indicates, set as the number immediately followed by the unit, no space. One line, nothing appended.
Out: 600rpm
